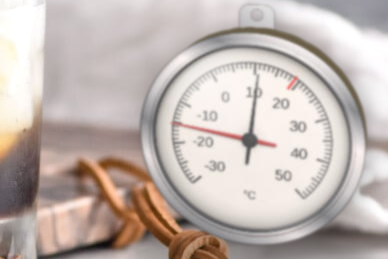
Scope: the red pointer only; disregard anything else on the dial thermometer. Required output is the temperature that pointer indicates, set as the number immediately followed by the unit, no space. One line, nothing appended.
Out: -15°C
